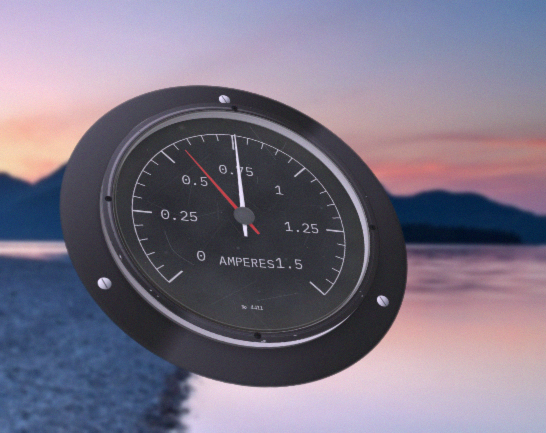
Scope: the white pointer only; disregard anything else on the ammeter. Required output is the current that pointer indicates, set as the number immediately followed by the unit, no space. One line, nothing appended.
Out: 0.75A
